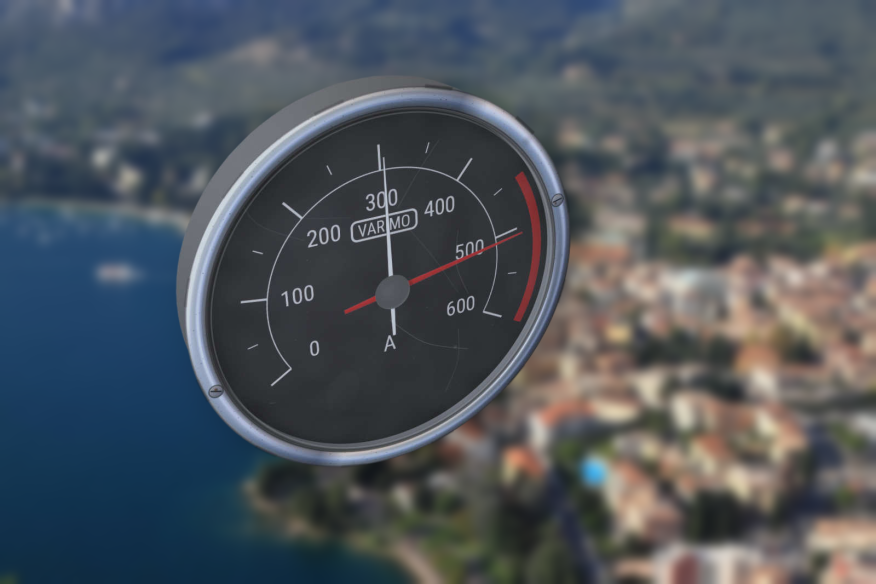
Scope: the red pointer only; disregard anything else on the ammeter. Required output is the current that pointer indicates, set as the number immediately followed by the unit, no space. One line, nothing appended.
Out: 500A
